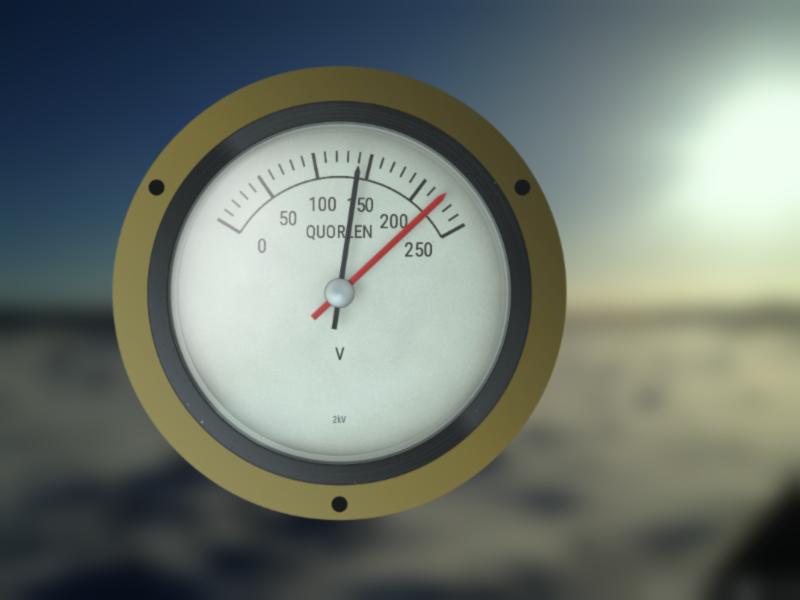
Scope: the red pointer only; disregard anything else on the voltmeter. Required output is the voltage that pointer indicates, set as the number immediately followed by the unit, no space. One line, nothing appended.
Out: 220V
